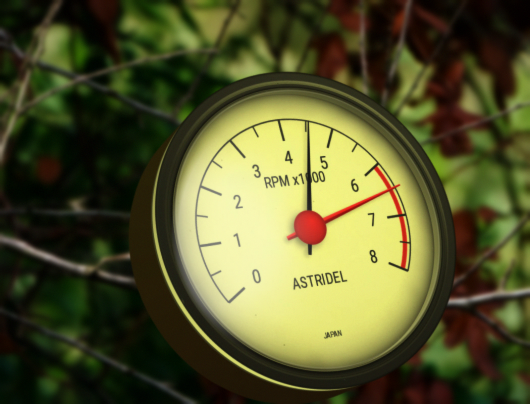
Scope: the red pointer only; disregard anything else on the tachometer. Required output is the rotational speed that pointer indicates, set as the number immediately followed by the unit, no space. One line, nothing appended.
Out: 6500rpm
